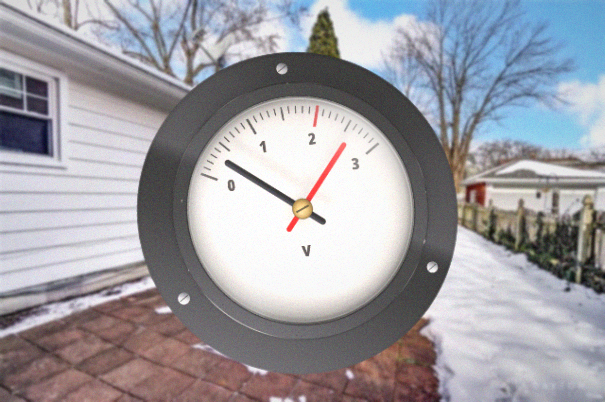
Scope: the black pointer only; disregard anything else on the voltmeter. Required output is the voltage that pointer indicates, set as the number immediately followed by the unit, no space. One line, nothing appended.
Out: 0.3V
